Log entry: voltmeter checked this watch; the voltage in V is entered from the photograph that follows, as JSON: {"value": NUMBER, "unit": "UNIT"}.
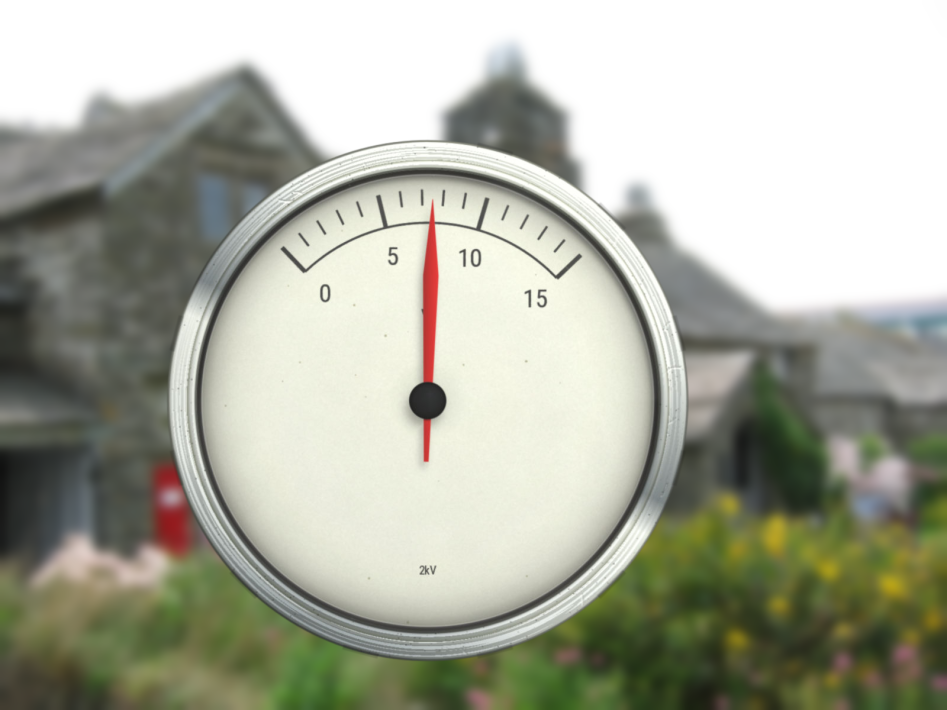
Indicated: {"value": 7.5, "unit": "V"}
